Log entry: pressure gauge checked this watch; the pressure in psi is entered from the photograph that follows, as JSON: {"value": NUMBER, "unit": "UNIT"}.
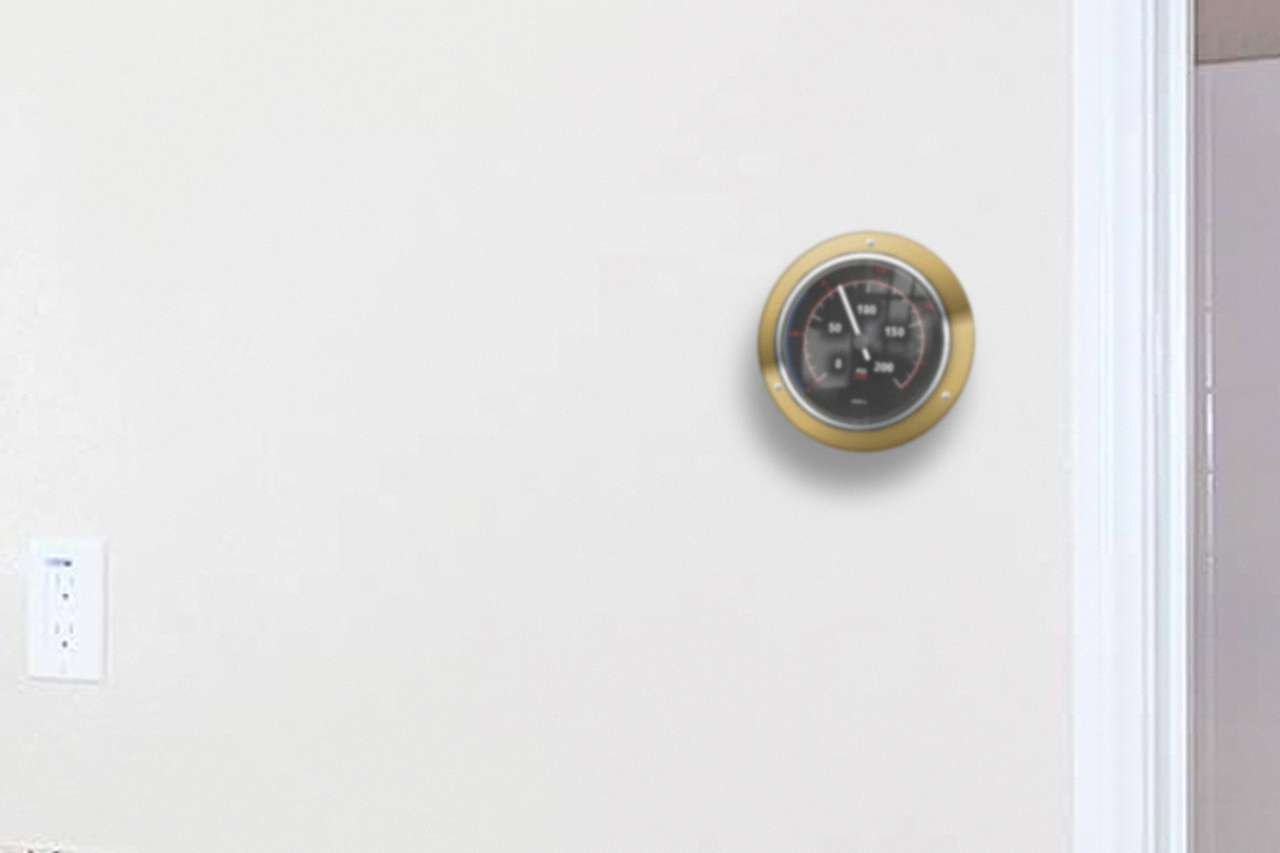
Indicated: {"value": 80, "unit": "psi"}
